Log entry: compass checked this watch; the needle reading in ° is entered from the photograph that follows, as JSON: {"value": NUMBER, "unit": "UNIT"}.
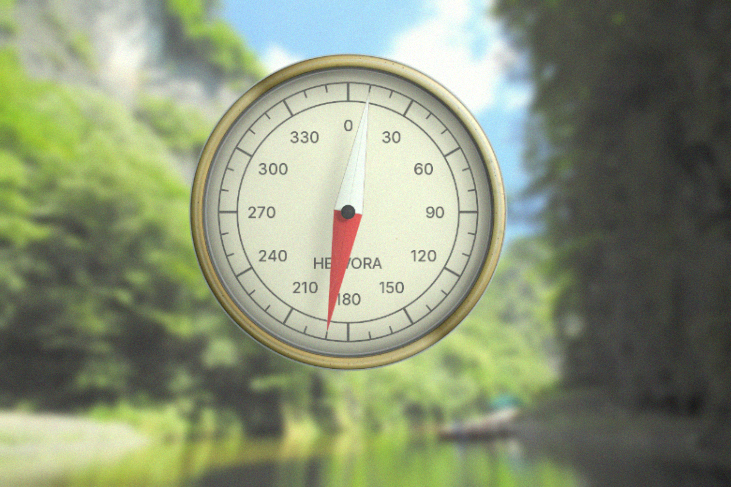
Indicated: {"value": 190, "unit": "°"}
